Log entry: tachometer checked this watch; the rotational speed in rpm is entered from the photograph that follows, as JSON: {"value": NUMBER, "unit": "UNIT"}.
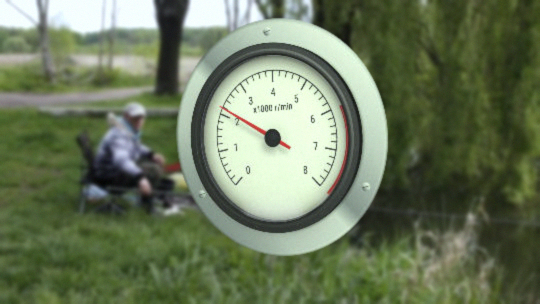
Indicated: {"value": 2200, "unit": "rpm"}
